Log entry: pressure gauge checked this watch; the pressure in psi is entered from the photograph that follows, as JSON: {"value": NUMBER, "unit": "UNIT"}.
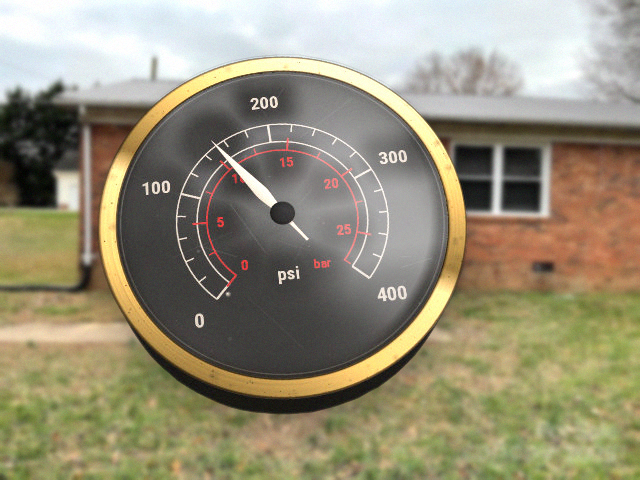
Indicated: {"value": 150, "unit": "psi"}
